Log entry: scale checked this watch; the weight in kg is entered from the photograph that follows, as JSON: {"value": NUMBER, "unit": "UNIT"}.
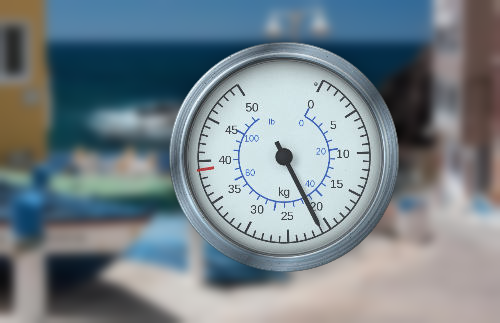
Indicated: {"value": 21, "unit": "kg"}
